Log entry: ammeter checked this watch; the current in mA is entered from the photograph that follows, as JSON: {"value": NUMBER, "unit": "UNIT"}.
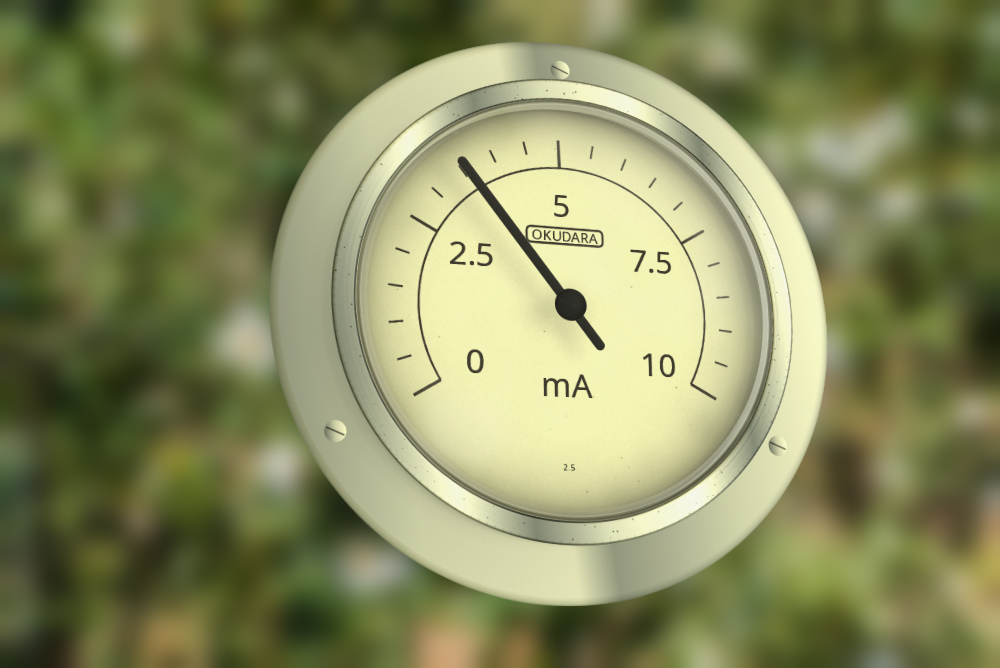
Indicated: {"value": 3.5, "unit": "mA"}
